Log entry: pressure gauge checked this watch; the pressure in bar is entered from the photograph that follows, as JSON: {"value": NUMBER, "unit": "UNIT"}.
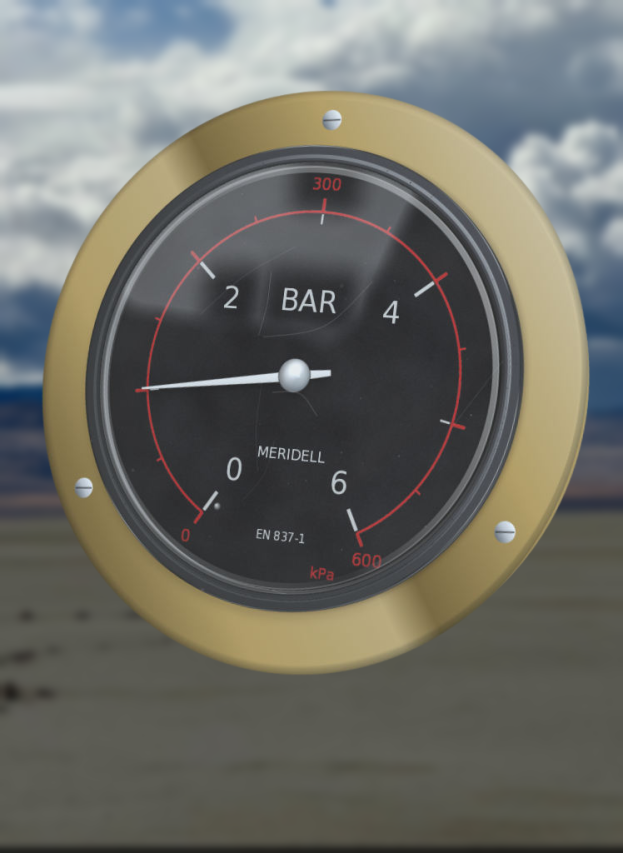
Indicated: {"value": 1, "unit": "bar"}
